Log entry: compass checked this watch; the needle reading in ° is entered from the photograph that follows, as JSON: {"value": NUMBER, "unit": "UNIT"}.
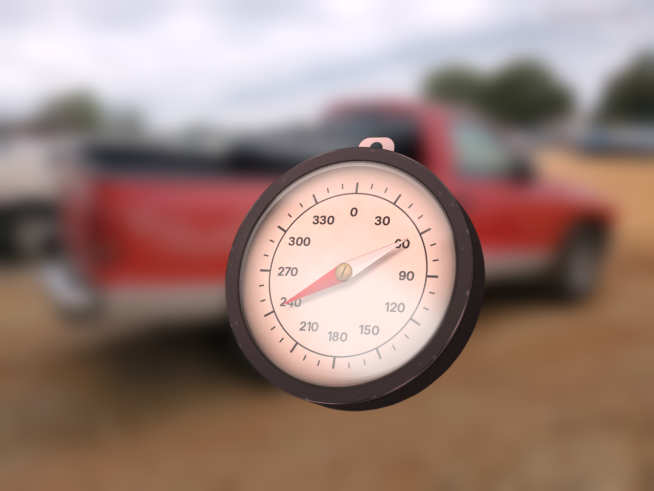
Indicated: {"value": 240, "unit": "°"}
